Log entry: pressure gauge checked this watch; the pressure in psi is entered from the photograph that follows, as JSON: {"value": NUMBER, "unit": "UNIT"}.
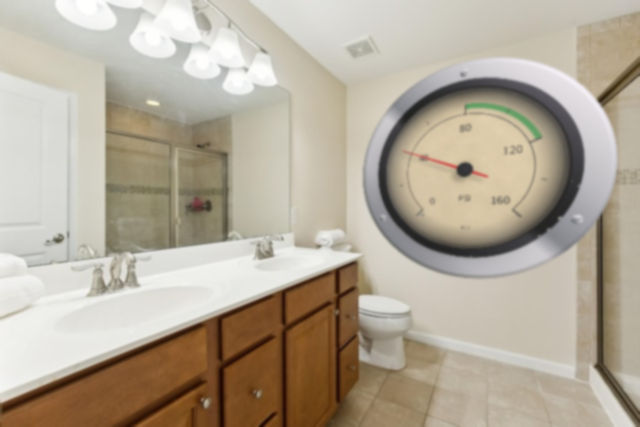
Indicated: {"value": 40, "unit": "psi"}
